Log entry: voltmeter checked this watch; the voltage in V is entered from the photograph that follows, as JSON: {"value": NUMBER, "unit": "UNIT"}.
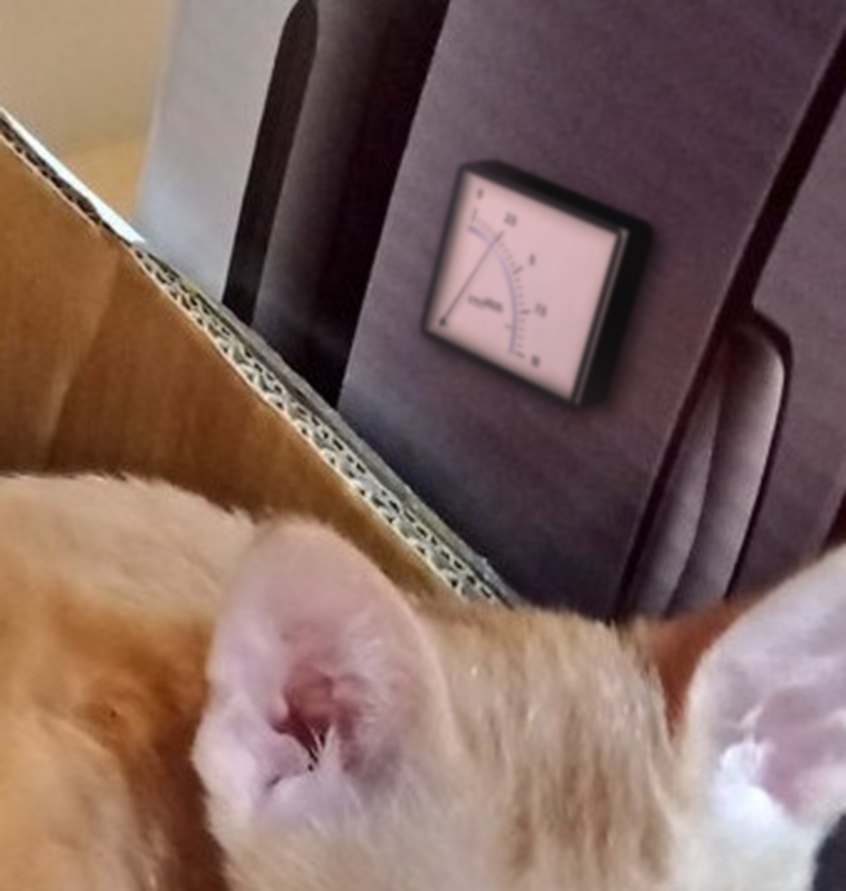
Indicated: {"value": 2.5, "unit": "V"}
